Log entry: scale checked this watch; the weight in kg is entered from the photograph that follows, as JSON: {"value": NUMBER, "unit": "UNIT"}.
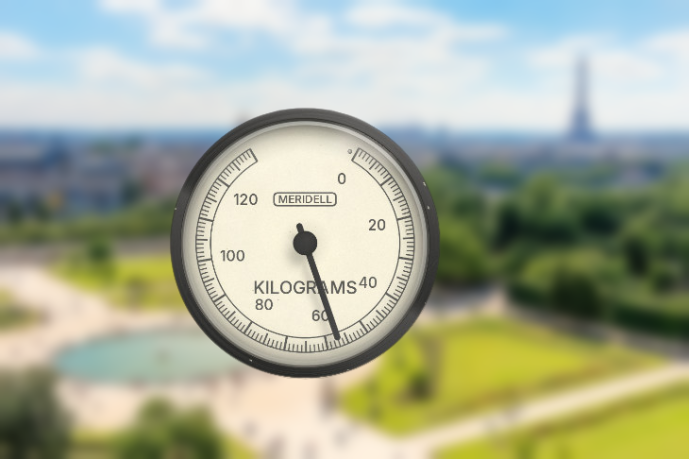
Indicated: {"value": 57, "unit": "kg"}
